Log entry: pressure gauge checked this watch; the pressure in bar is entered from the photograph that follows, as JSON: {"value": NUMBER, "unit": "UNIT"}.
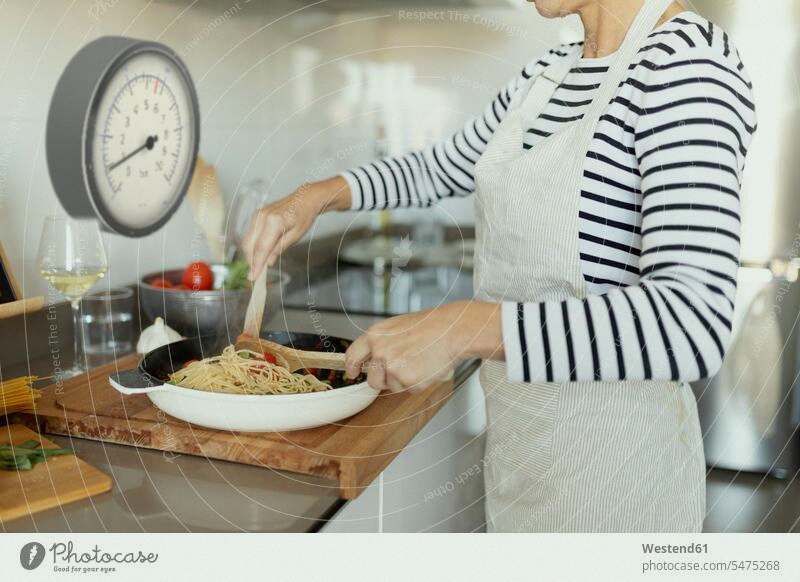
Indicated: {"value": 1, "unit": "bar"}
